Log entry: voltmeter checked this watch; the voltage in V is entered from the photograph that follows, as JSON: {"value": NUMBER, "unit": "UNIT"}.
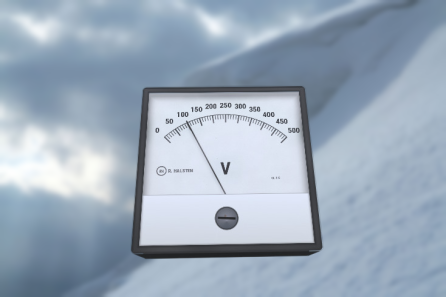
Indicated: {"value": 100, "unit": "V"}
